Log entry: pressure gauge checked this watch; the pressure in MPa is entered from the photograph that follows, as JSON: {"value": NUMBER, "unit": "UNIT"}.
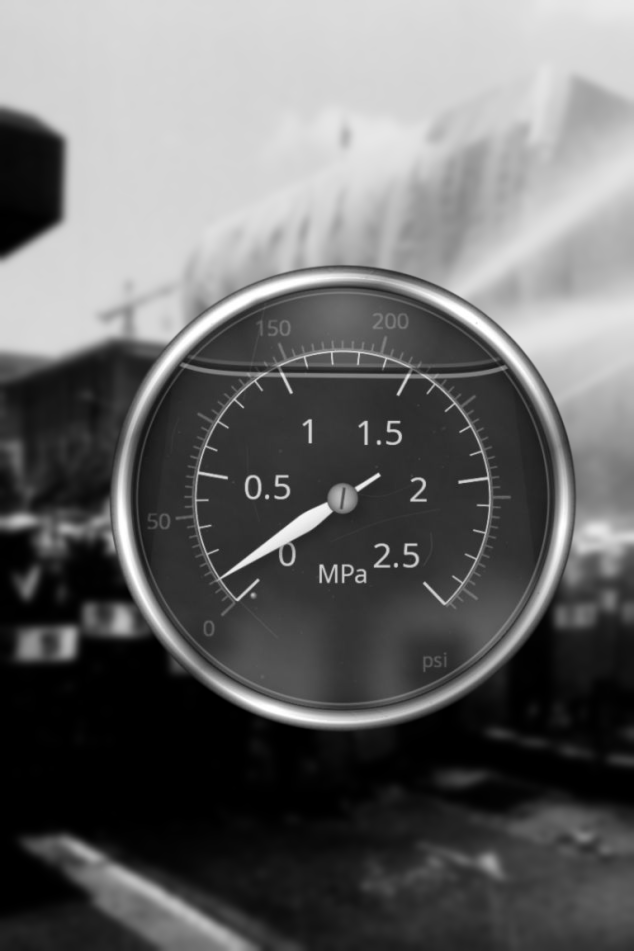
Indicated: {"value": 0.1, "unit": "MPa"}
